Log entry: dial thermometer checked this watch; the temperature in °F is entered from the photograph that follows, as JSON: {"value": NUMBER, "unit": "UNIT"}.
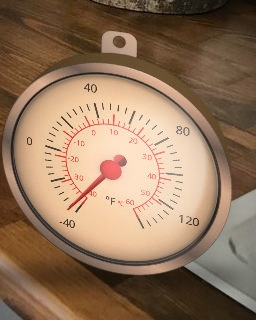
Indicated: {"value": -36, "unit": "°F"}
